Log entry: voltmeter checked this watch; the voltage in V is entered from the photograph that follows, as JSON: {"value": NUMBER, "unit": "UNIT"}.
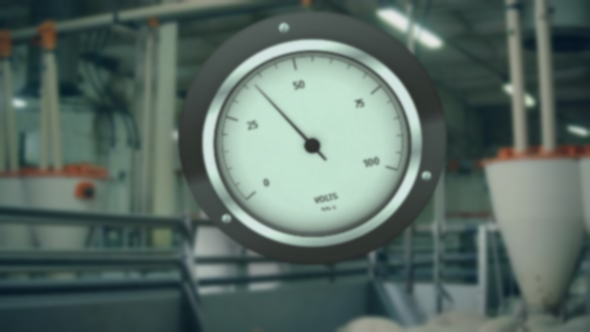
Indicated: {"value": 37.5, "unit": "V"}
